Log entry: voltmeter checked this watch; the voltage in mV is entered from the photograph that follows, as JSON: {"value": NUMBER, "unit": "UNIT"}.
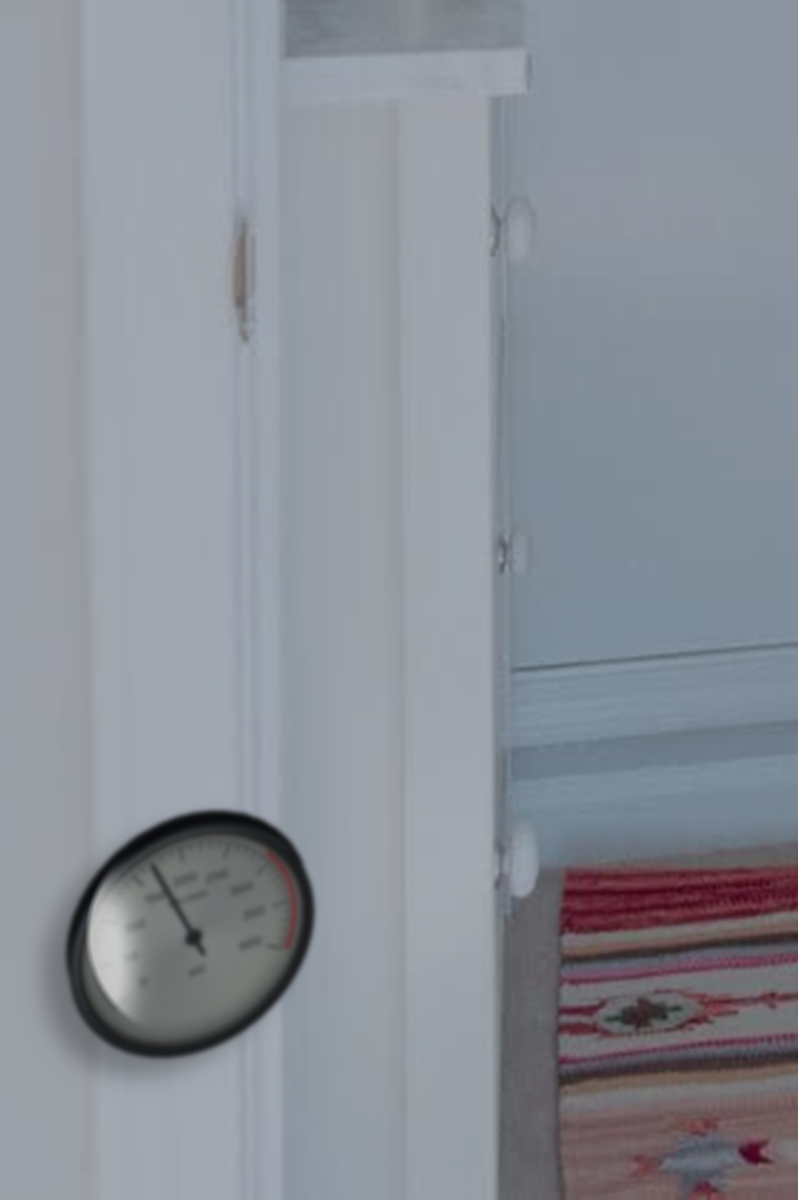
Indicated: {"value": 170, "unit": "mV"}
